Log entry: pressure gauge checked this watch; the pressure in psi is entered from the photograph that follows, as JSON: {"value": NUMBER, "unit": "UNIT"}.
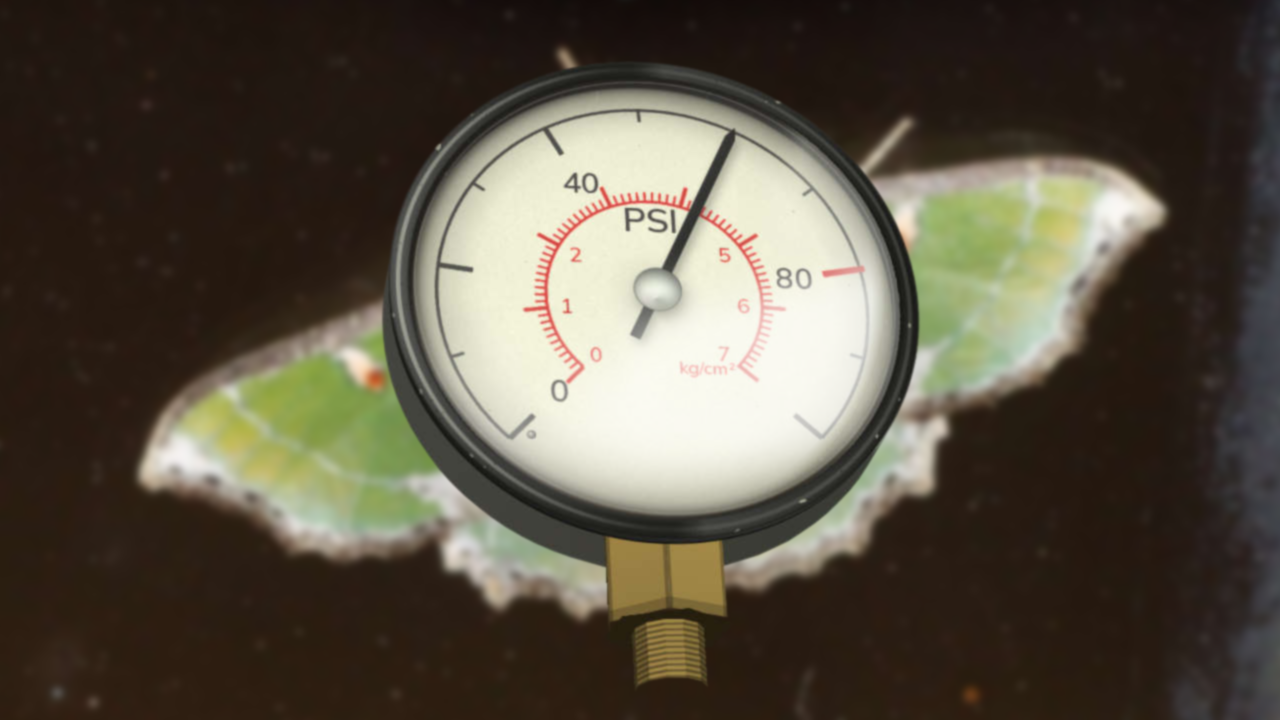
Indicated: {"value": 60, "unit": "psi"}
